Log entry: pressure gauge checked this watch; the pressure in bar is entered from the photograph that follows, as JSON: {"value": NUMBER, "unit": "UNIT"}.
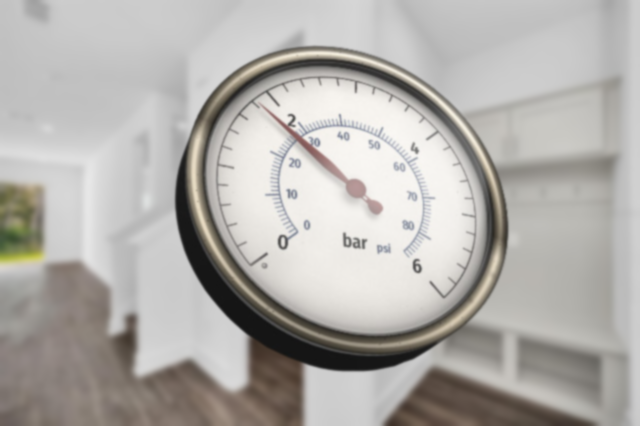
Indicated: {"value": 1.8, "unit": "bar"}
